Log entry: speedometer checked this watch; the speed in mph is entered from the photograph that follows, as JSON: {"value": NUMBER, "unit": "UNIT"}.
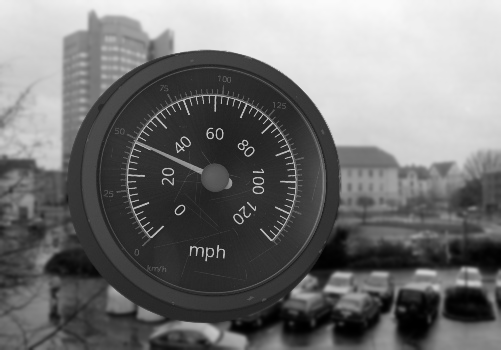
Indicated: {"value": 30, "unit": "mph"}
